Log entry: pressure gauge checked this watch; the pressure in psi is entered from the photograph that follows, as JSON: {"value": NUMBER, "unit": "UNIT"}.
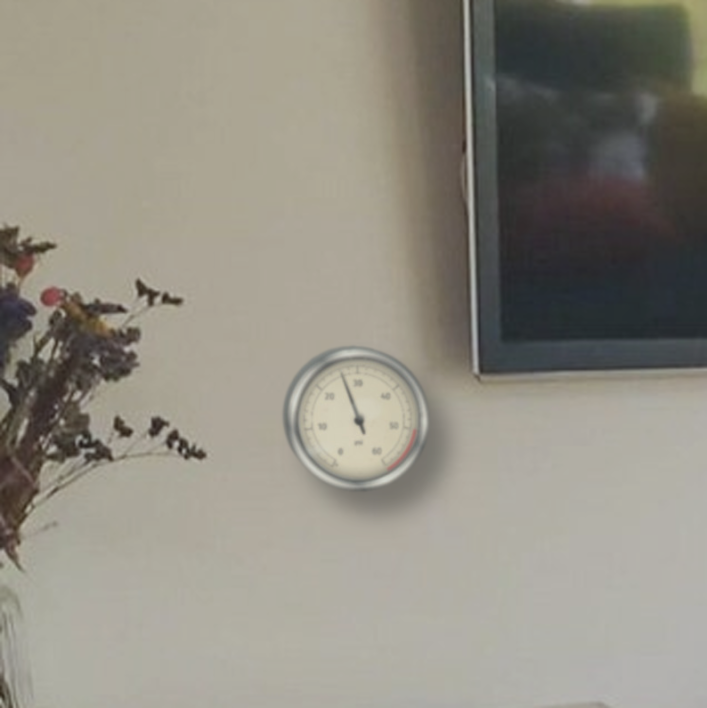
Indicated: {"value": 26, "unit": "psi"}
